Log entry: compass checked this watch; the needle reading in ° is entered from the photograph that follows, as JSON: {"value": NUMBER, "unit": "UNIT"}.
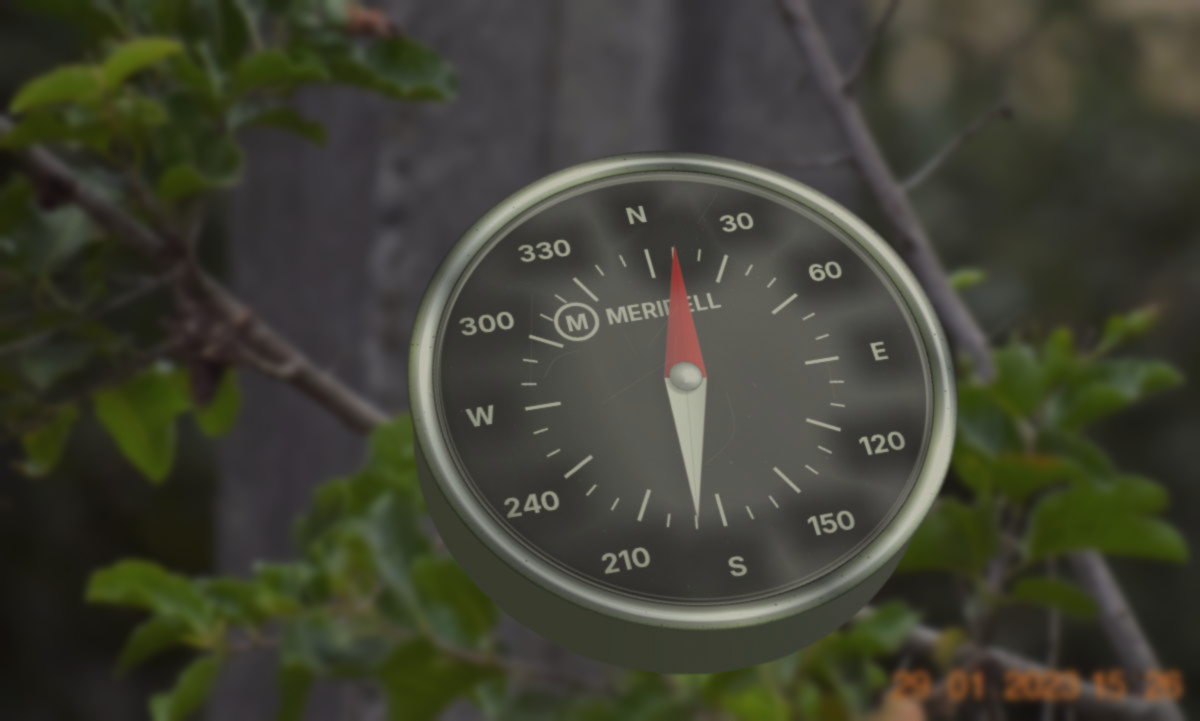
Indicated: {"value": 10, "unit": "°"}
